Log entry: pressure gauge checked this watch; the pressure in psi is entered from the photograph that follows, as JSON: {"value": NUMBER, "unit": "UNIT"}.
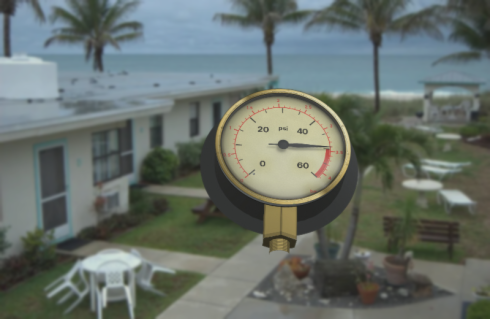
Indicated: {"value": 50, "unit": "psi"}
